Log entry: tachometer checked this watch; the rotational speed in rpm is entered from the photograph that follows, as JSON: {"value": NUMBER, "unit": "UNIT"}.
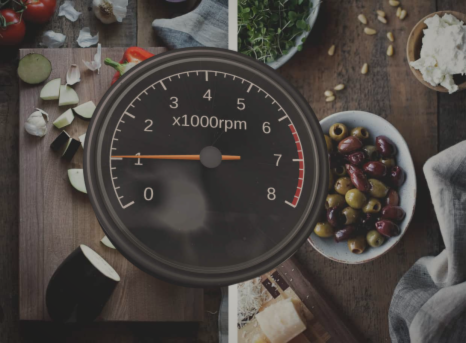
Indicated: {"value": 1000, "unit": "rpm"}
